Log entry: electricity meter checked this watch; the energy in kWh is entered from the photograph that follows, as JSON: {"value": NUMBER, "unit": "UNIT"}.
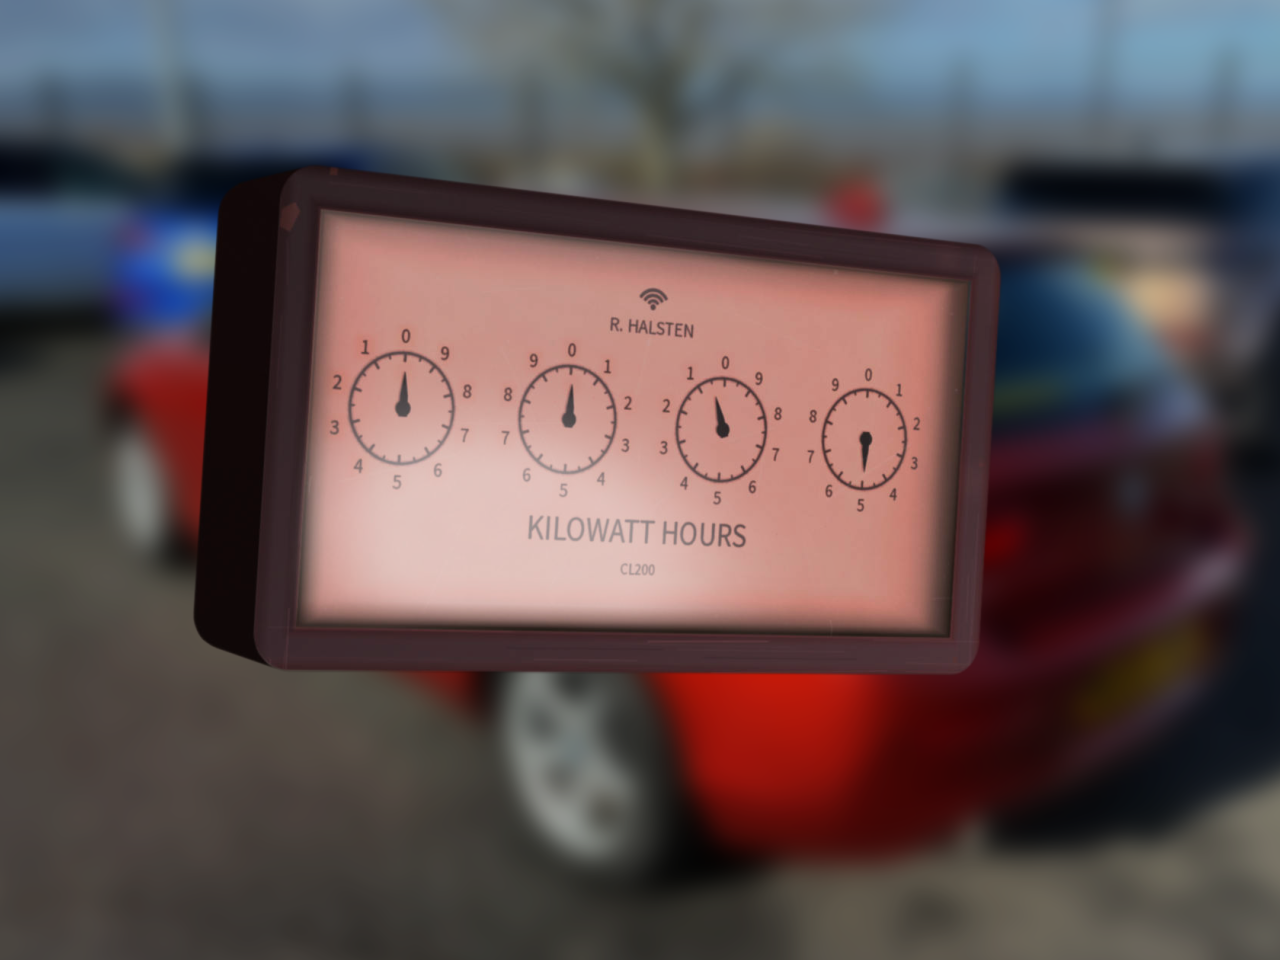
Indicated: {"value": 5, "unit": "kWh"}
